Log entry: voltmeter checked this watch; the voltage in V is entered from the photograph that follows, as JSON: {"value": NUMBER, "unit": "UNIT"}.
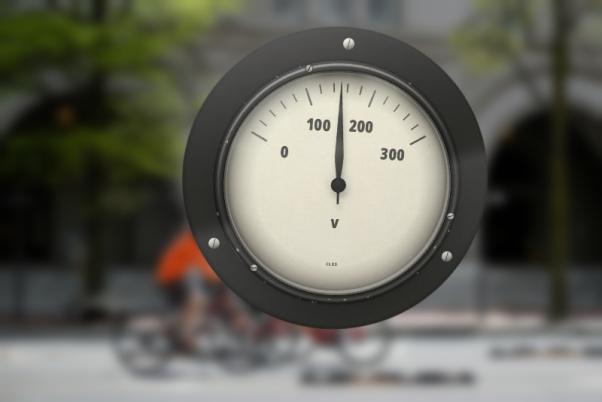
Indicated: {"value": 150, "unit": "V"}
